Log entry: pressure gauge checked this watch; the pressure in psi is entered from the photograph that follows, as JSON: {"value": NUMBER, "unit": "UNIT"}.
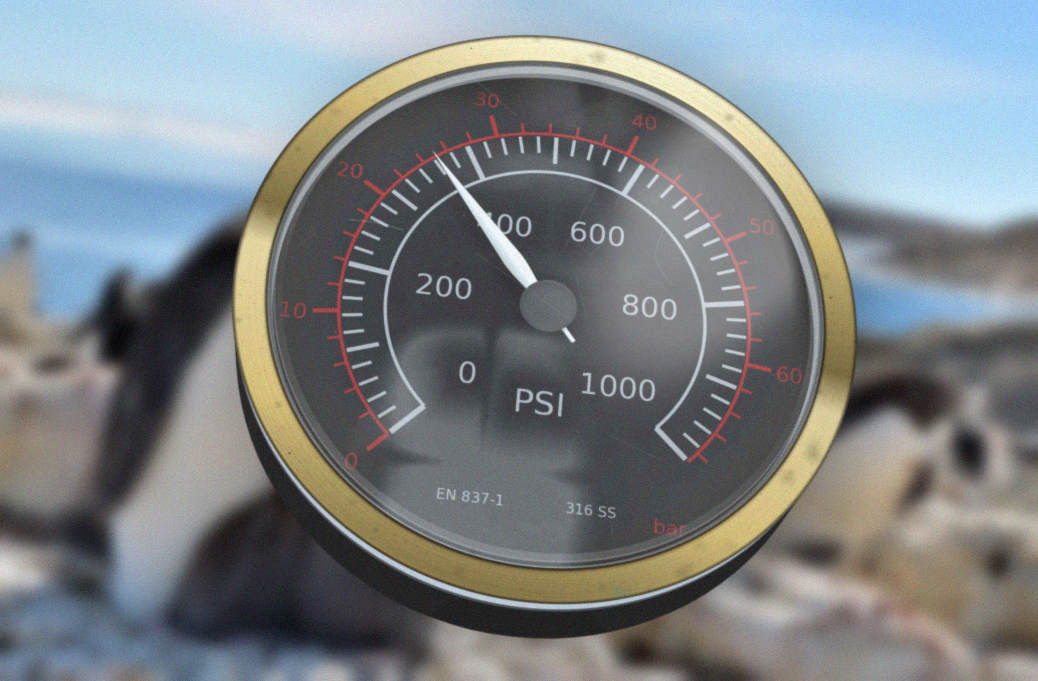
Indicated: {"value": 360, "unit": "psi"}
